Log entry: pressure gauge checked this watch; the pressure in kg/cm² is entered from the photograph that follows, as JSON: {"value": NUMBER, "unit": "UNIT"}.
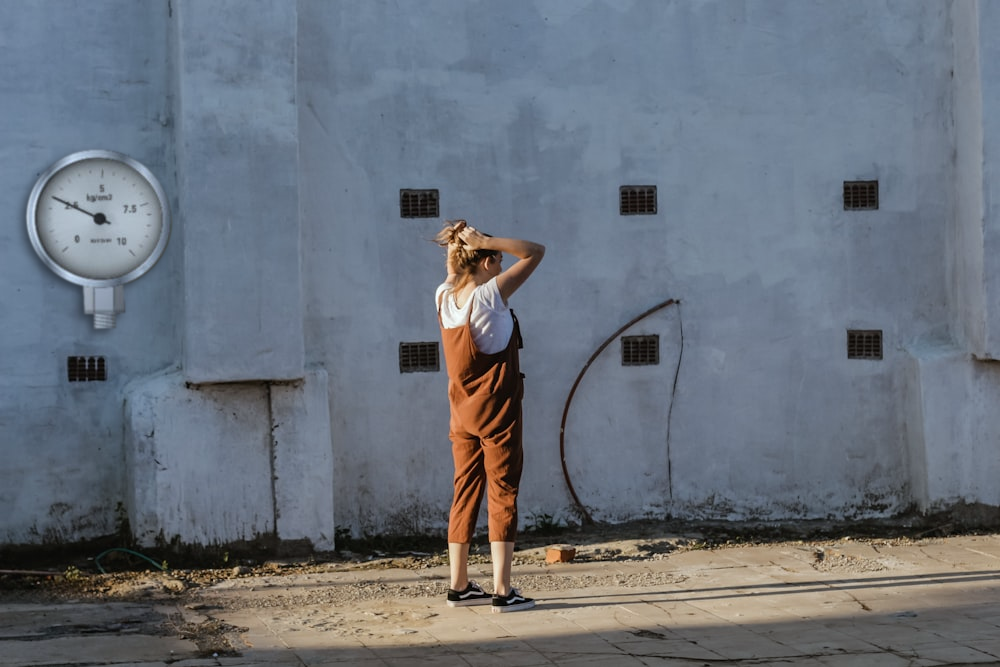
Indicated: {"value": 2.5, "unit": "kg/cm²"}
